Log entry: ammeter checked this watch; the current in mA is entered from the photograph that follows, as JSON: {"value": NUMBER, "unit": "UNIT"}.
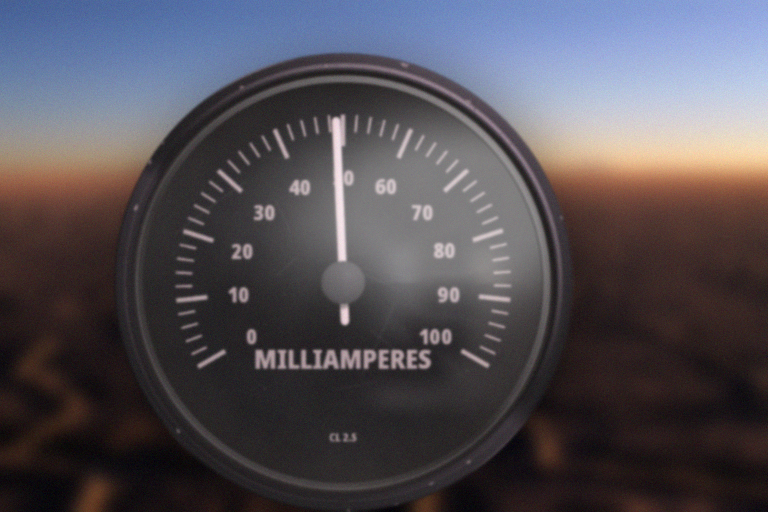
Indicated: {"value": 49, "unit": "mA"}
